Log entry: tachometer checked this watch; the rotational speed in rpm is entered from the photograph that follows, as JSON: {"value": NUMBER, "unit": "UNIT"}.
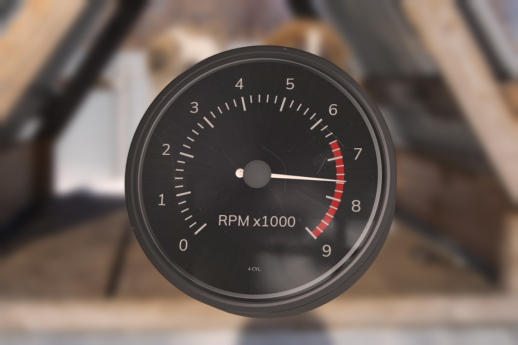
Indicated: {"value": 7600, "unit": "rpm"}
